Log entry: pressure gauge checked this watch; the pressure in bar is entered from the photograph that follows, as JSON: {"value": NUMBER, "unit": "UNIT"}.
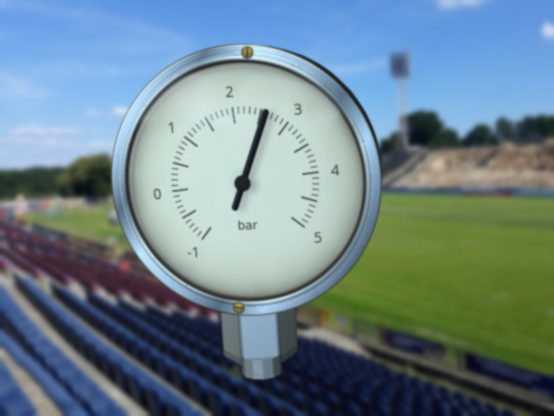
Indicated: {"value": 2.6, "unit": "bar"}
